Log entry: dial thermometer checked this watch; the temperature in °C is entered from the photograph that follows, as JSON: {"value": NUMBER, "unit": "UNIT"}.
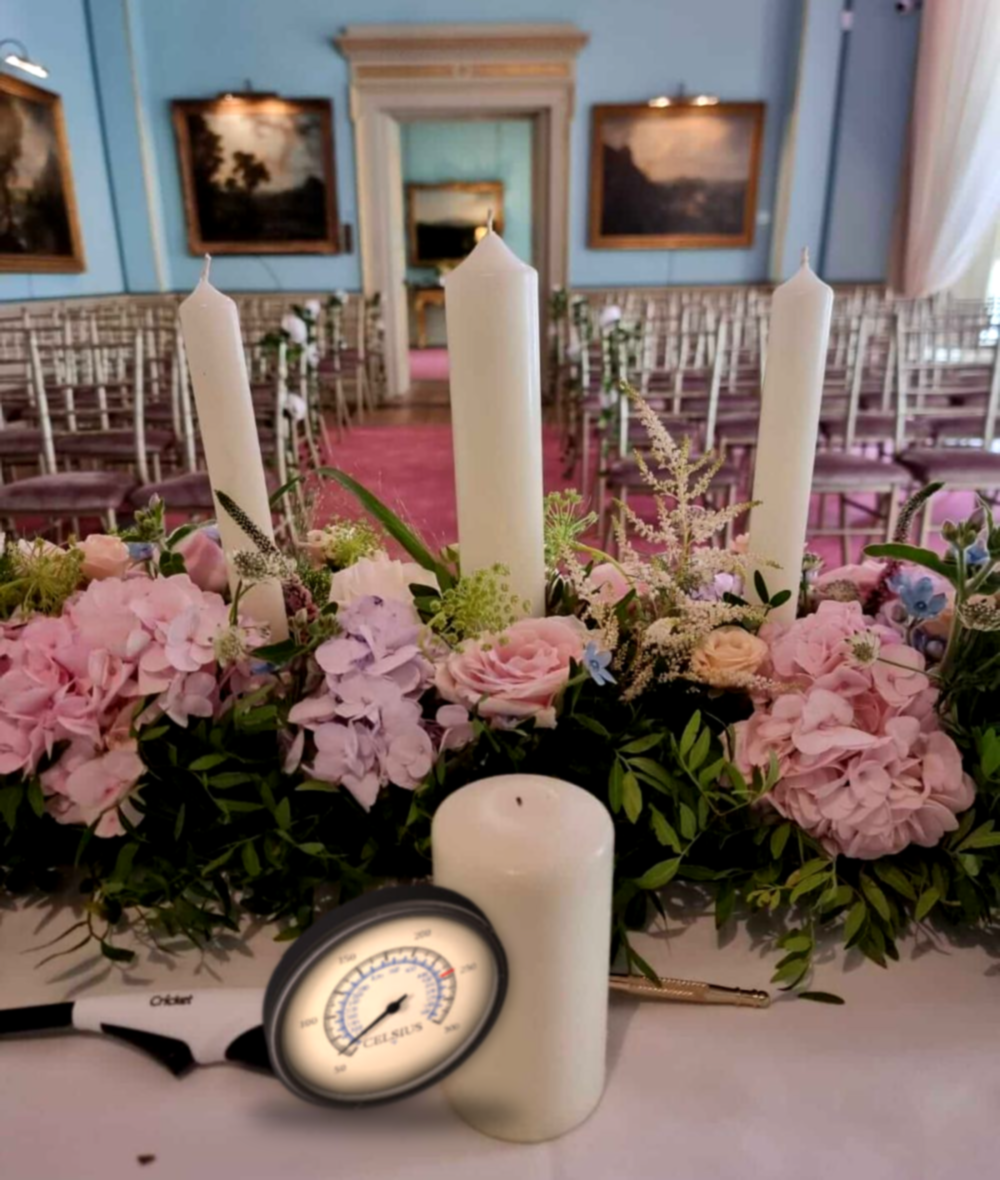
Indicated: {"value": 62.5, "unit": "°C"}
